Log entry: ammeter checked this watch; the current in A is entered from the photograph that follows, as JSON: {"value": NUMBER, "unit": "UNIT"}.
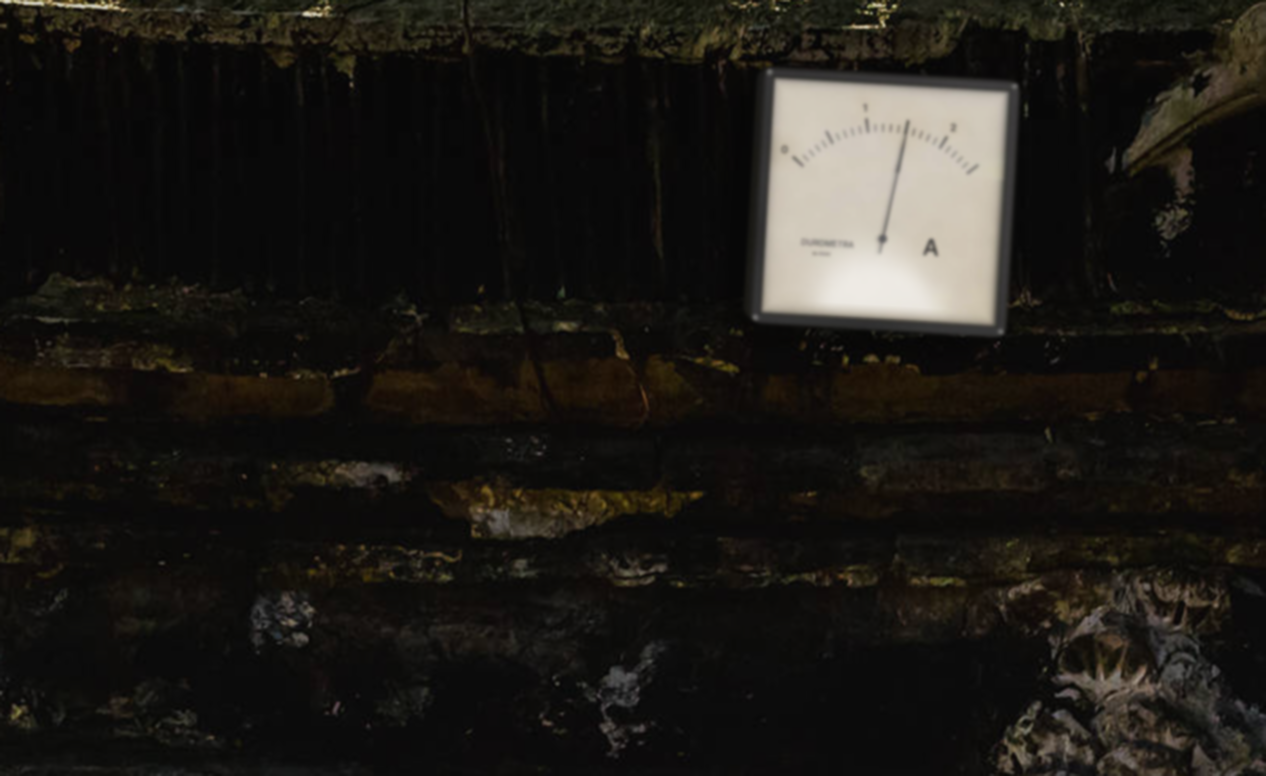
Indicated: {"value": 1.5, "unit": "A"}
